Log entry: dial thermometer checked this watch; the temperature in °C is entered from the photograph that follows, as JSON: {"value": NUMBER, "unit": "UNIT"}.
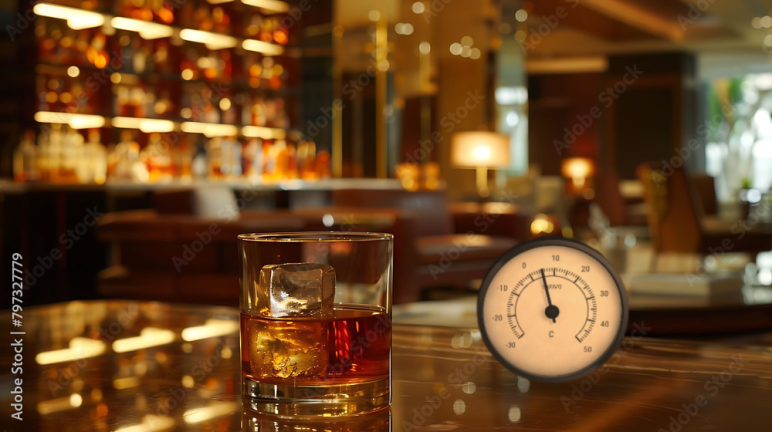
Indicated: {"value": 5, "unit": "°C"}
